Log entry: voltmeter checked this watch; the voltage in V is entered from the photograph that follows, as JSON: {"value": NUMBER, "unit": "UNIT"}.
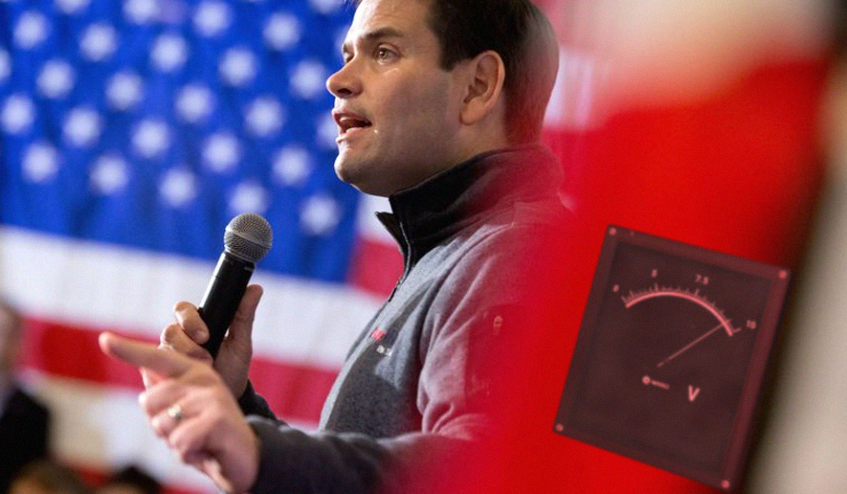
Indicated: {"value": 9.5, "unit": "V"}
